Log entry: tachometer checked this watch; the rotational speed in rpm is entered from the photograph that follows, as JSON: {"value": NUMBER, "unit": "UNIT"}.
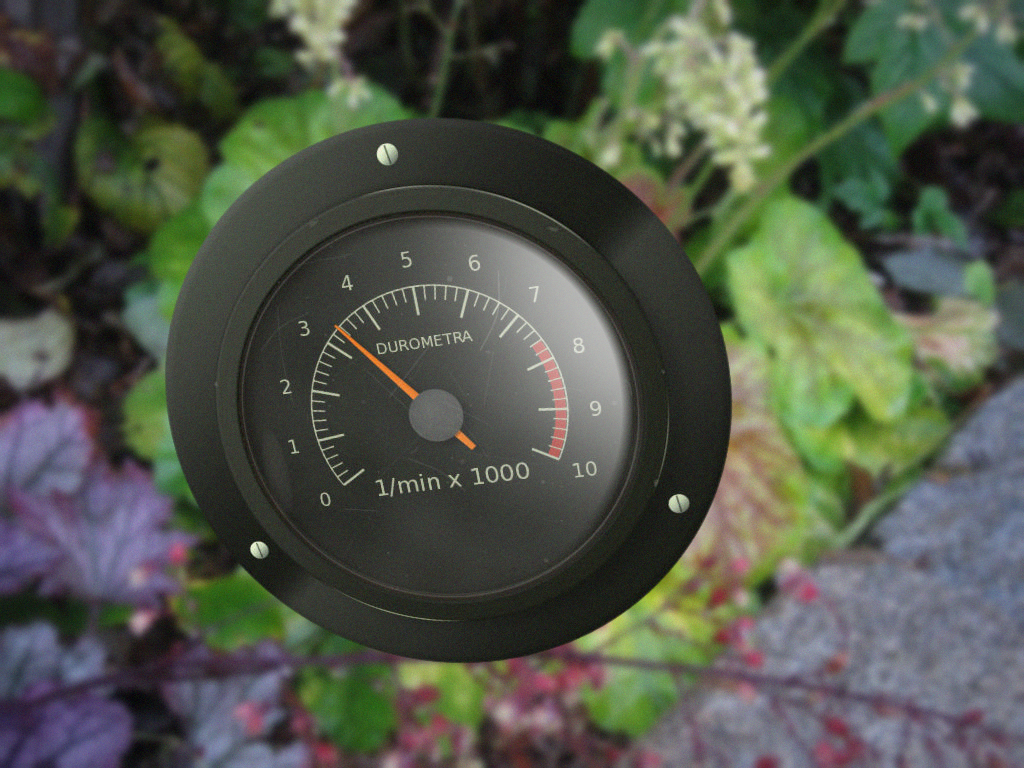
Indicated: {"value": 3400, "unit": "rpm"}
